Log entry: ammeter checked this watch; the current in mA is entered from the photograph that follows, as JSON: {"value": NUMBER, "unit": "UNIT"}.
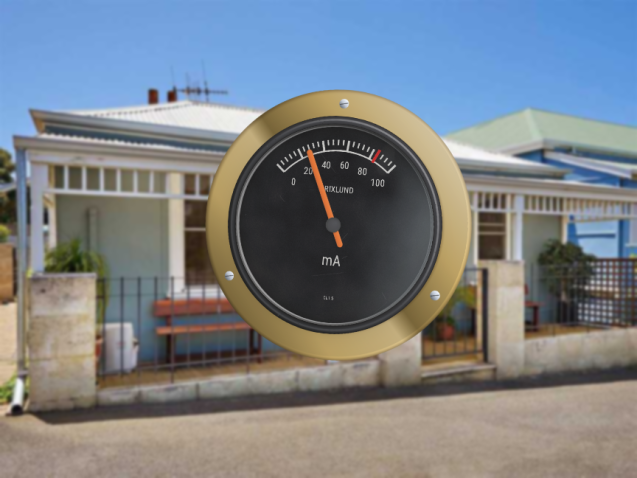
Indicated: {"value": 28, "unit": "mA"}
